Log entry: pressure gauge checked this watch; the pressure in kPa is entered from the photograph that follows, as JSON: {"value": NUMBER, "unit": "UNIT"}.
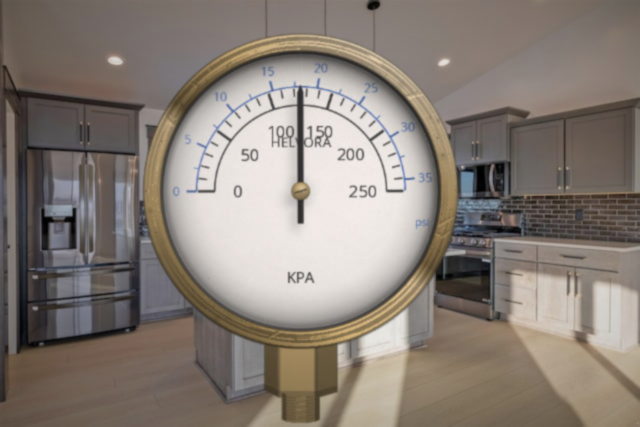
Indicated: {"value": 125, "unit": "kPa"}
